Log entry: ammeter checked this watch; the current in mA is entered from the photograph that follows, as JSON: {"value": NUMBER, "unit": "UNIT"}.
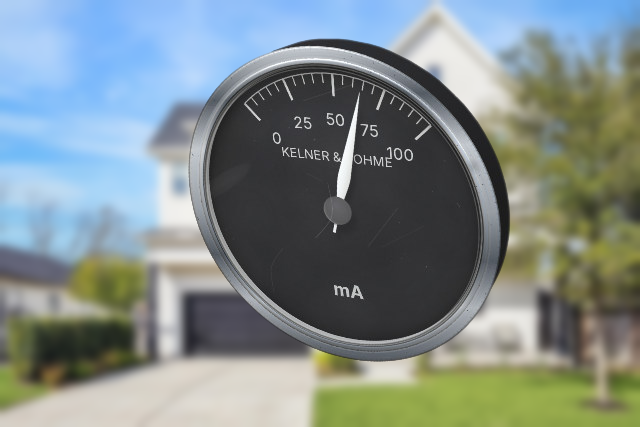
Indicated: {"value": 65, "unit": "mA"}
